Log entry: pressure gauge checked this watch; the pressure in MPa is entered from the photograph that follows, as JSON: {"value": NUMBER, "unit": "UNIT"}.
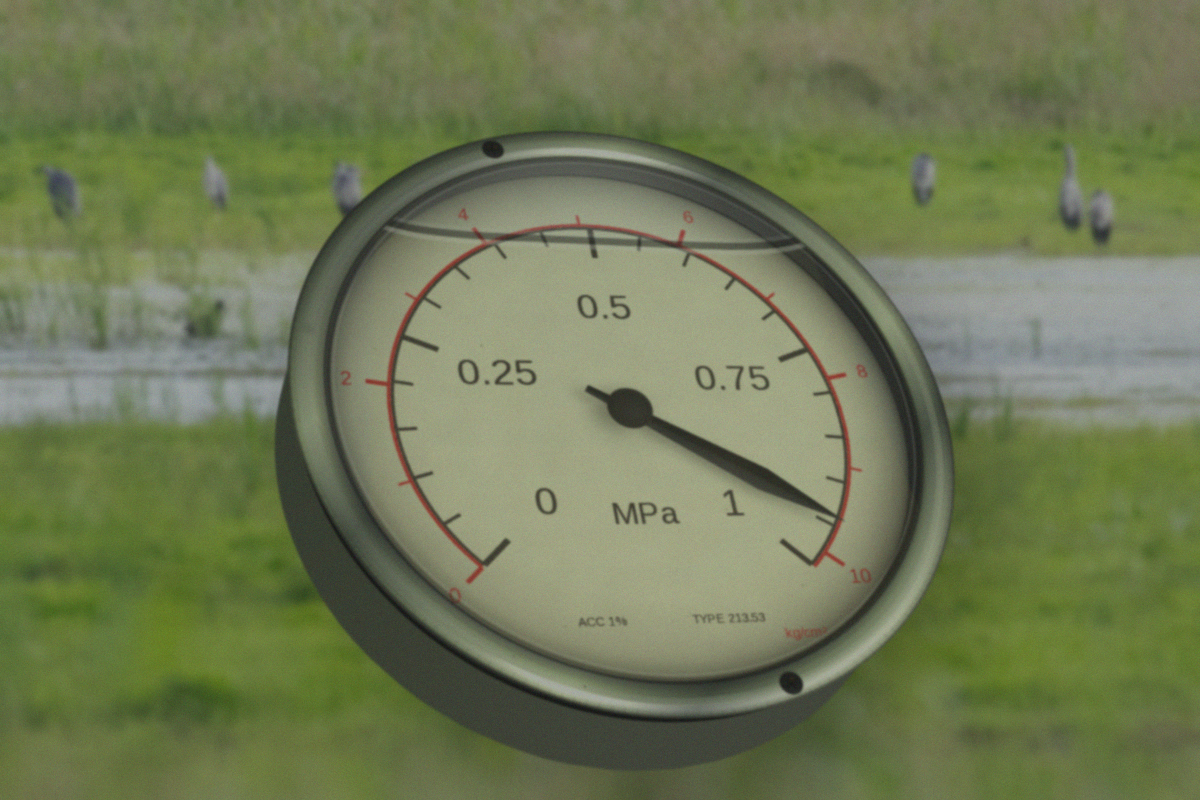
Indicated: {"value": 0.95, "unit": "MPa"}
